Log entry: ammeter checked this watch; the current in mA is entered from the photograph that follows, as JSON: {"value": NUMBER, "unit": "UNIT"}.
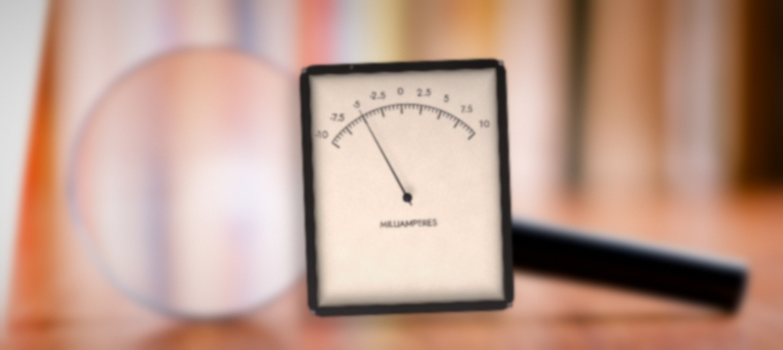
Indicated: {"value": -5, "unit": "mA"}
